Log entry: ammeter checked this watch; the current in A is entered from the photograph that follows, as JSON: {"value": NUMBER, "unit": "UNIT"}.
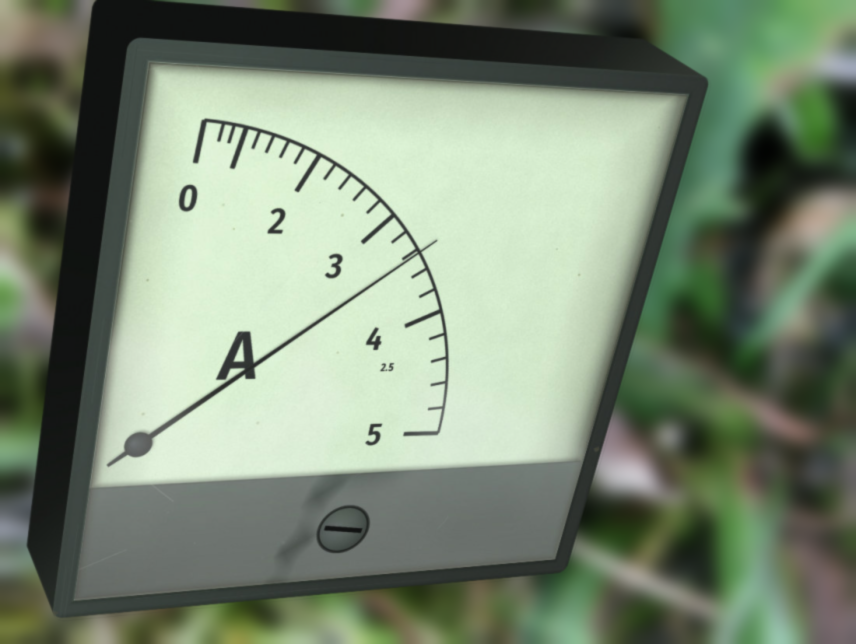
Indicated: {"value": 3.4, "unit": "A"}
